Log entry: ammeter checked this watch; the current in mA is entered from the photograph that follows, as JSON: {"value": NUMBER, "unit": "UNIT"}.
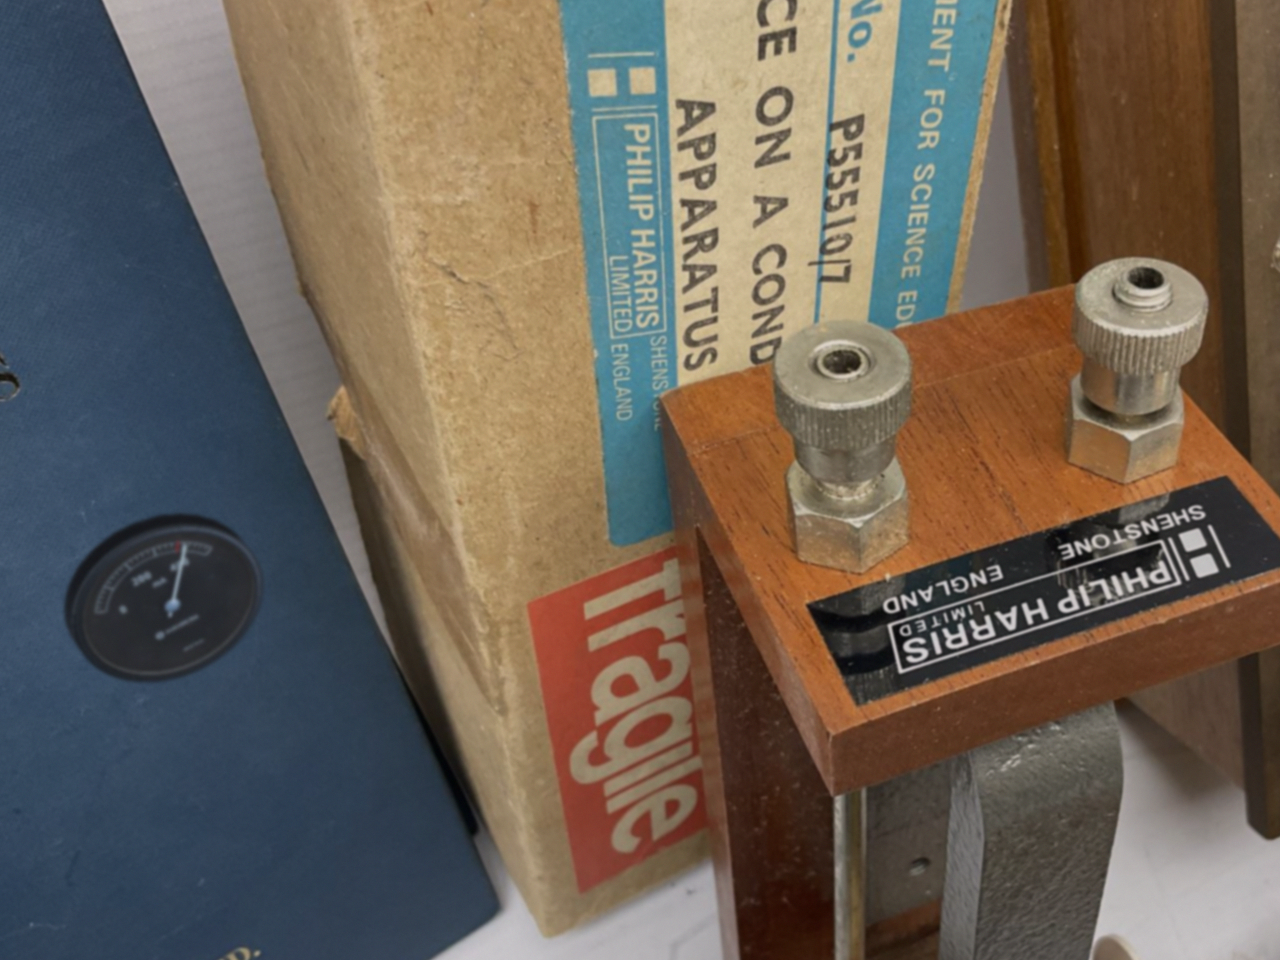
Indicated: {"value": 400, "unit": "mA"}
